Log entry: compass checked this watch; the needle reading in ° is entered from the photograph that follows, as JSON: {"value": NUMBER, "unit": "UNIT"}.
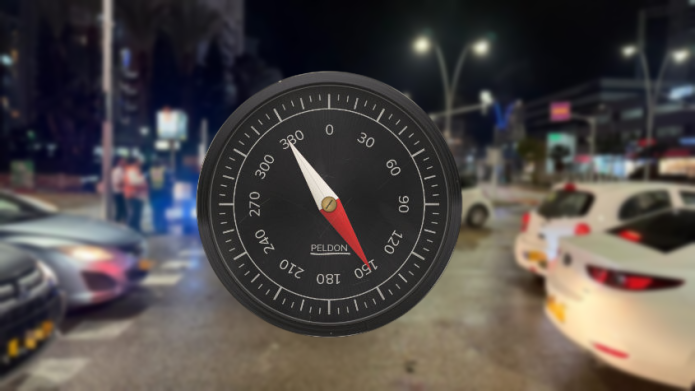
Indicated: {"value": 147.5, "unit": "°"}
